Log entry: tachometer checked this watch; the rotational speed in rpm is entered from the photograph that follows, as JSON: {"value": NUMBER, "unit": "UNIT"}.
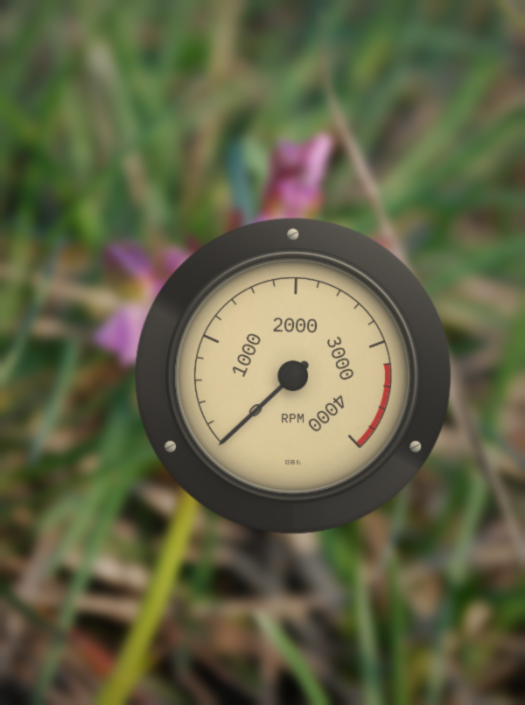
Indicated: {"value": 0, "unit": "rpm"}
